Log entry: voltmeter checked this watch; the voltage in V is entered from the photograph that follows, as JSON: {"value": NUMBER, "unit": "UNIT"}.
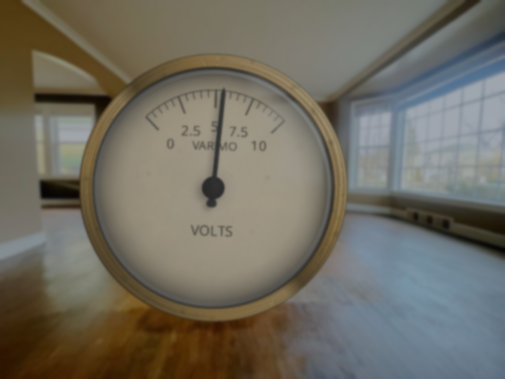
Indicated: {"value": 5.5, "unit": "V"}
